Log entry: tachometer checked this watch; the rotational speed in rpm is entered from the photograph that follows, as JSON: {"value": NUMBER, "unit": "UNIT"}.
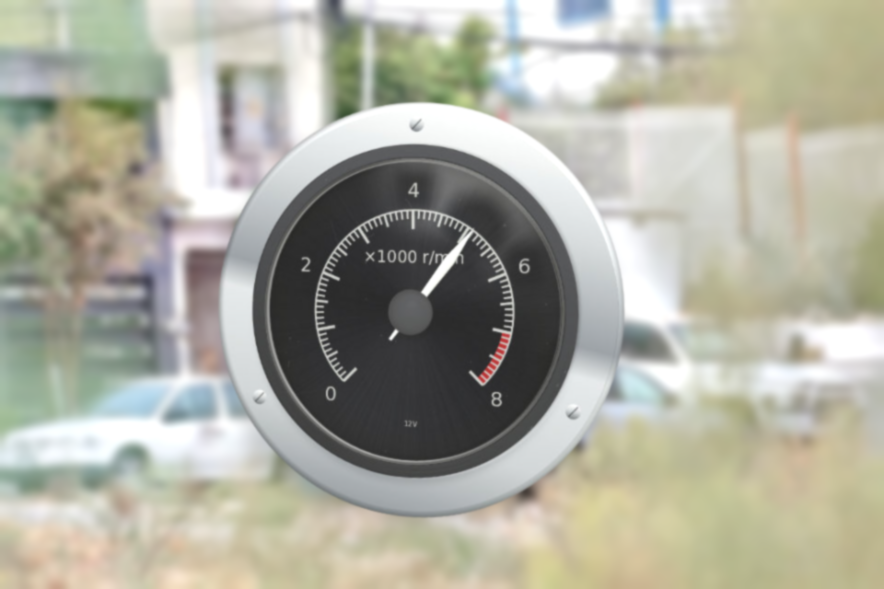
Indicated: {"value": 5100, "unit": "rpm"}
